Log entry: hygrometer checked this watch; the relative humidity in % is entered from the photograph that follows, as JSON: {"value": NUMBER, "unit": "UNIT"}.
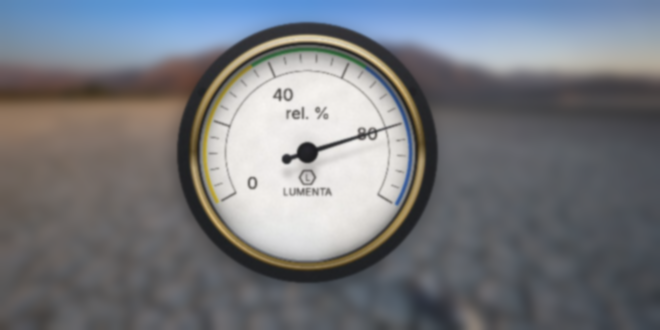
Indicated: {"value": 80, "unit": "%"}
